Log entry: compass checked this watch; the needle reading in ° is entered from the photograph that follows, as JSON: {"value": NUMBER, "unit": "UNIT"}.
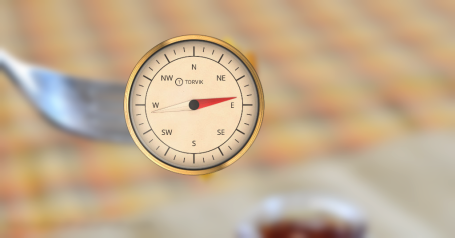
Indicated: {"value": 80, "unit": "°"}
